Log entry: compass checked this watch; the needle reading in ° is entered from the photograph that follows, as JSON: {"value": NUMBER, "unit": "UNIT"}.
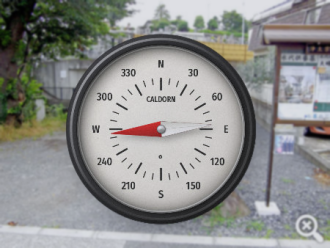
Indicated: {"value": 265, "unit": "°"}
